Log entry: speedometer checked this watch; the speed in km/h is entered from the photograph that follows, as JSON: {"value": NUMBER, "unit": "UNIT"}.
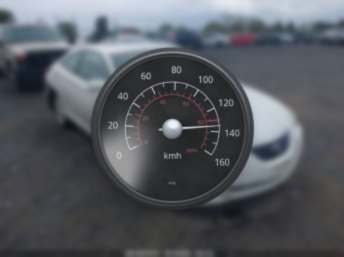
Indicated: {"value": 135, "unit": "km/h"}
